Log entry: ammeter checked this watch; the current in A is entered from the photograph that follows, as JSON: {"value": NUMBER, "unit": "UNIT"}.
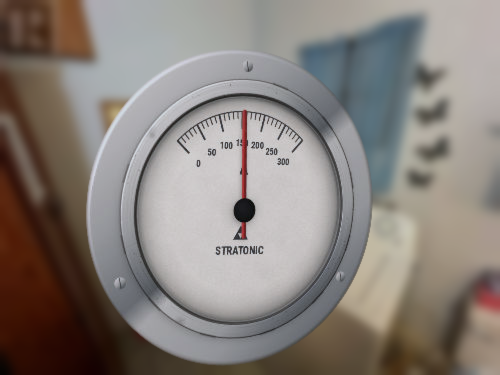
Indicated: {"value": 150, "unit": "A"}
